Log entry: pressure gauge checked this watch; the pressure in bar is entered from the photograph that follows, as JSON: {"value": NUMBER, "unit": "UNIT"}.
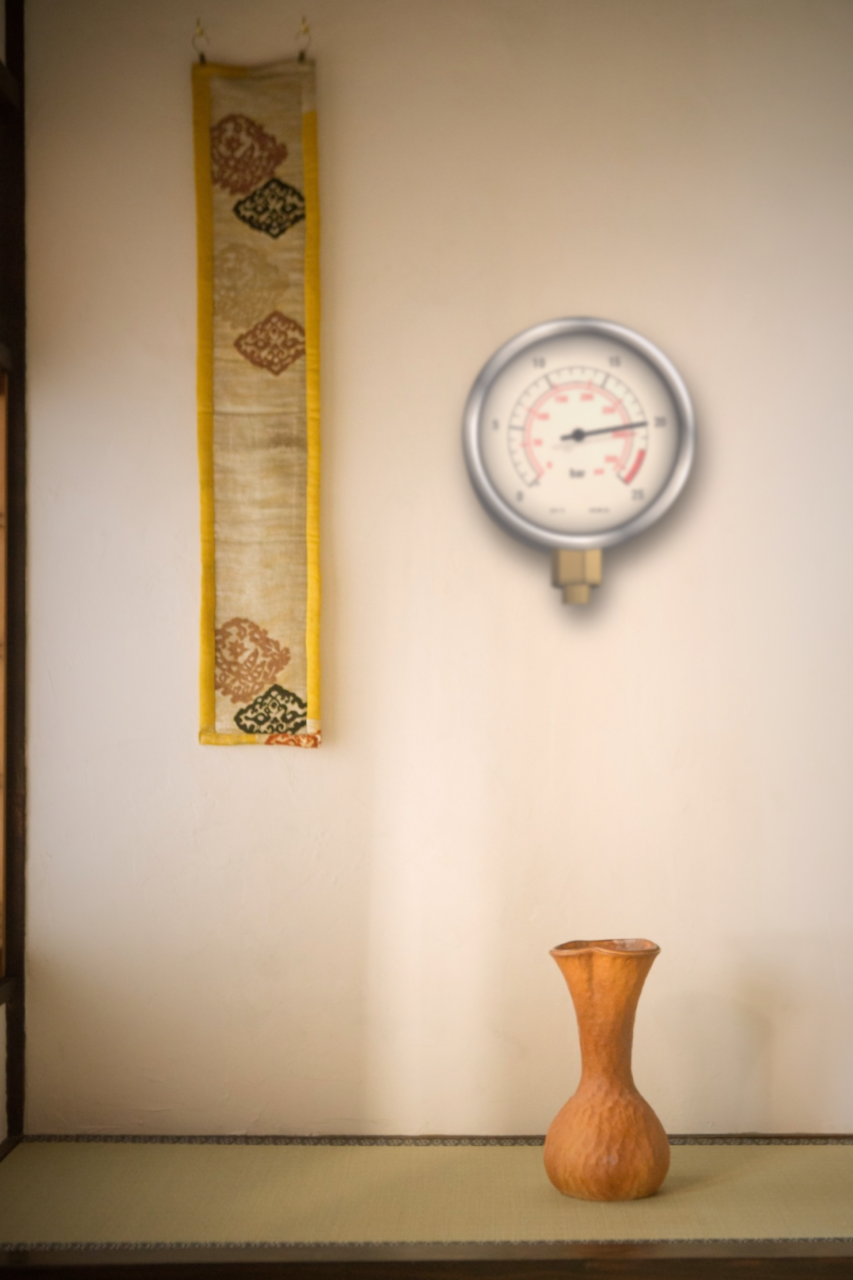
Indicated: {"value": 20, "unit": "bar"}
